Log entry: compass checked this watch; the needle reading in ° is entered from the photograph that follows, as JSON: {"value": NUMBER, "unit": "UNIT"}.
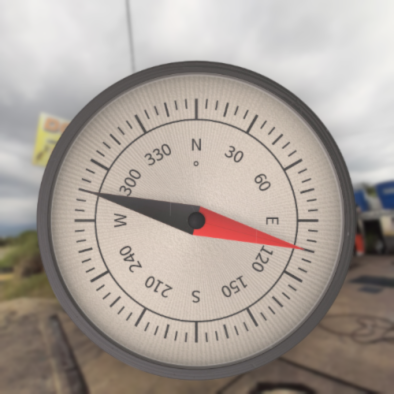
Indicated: {"value": 105, "unit": "°"}
